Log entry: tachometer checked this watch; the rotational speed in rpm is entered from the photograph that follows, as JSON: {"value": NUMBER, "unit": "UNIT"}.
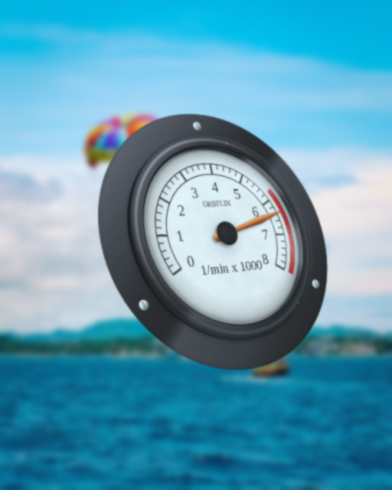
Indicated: {"value": 6400, "unit": "rpm"}
